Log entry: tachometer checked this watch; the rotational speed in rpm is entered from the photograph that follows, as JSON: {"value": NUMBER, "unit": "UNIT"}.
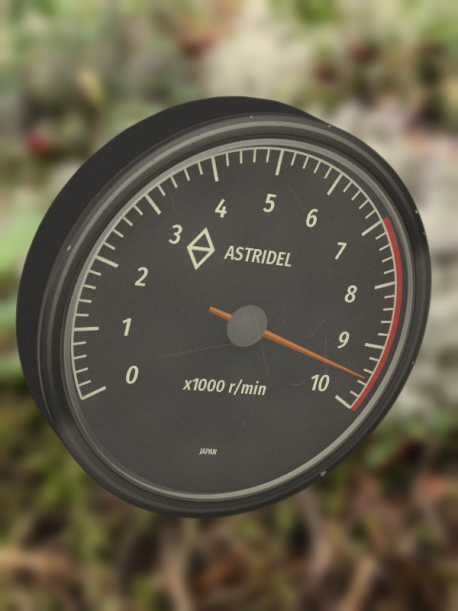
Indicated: {"value": 9500, "unit": "rpm"}
